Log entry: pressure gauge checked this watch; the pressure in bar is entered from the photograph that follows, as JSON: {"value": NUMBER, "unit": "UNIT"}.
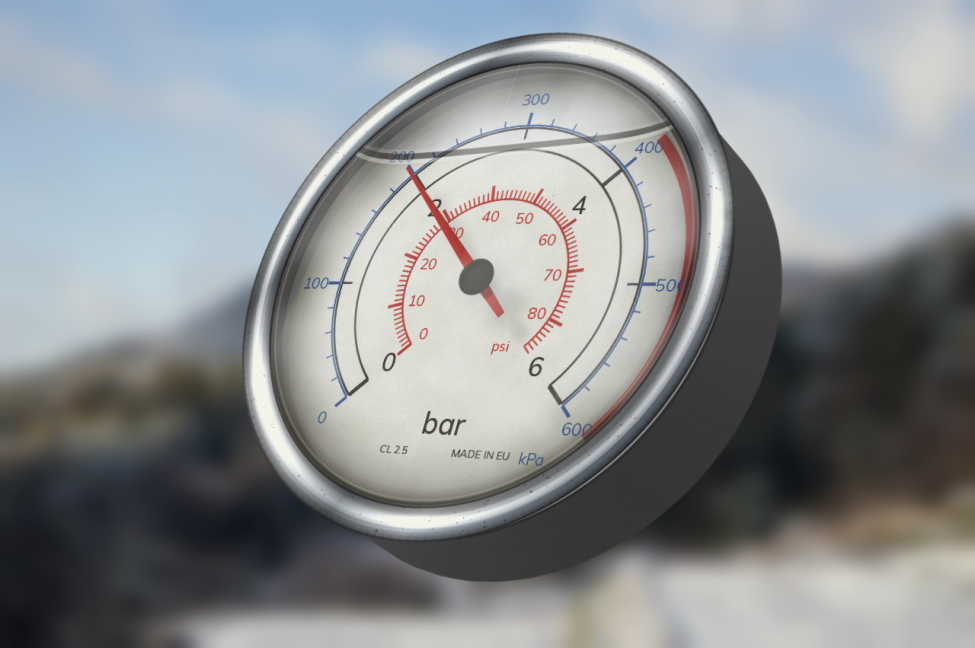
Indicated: {"value": 2, "unit": "bar"}
